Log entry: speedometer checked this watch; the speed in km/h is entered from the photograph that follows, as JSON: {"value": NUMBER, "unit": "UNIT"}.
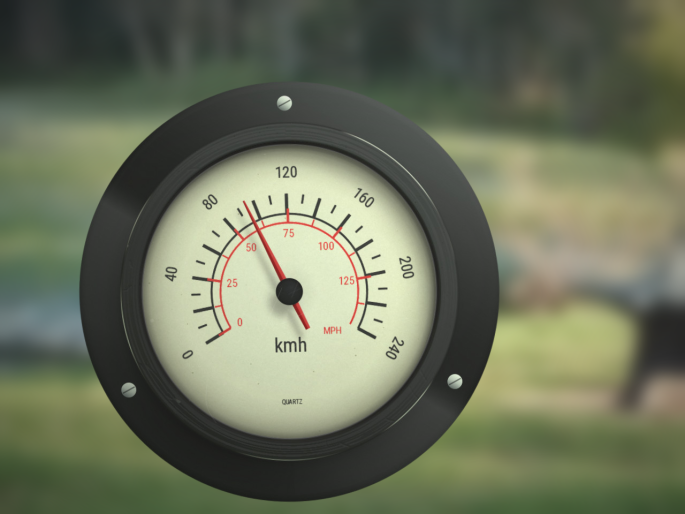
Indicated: {"value": 95, "unit": "km/h"}
